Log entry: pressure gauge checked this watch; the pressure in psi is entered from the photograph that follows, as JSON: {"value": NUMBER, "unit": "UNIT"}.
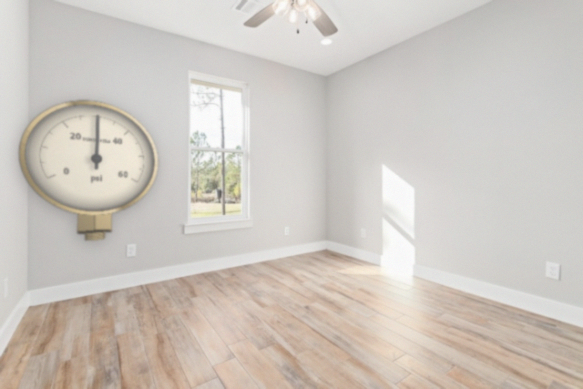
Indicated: {"value": 30, "unit": "psi"}
